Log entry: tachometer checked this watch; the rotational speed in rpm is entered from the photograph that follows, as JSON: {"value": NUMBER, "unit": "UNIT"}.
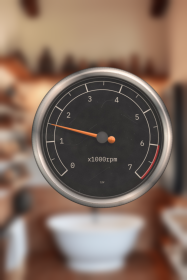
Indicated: {"value": 1500, "unit": "rpm"}
